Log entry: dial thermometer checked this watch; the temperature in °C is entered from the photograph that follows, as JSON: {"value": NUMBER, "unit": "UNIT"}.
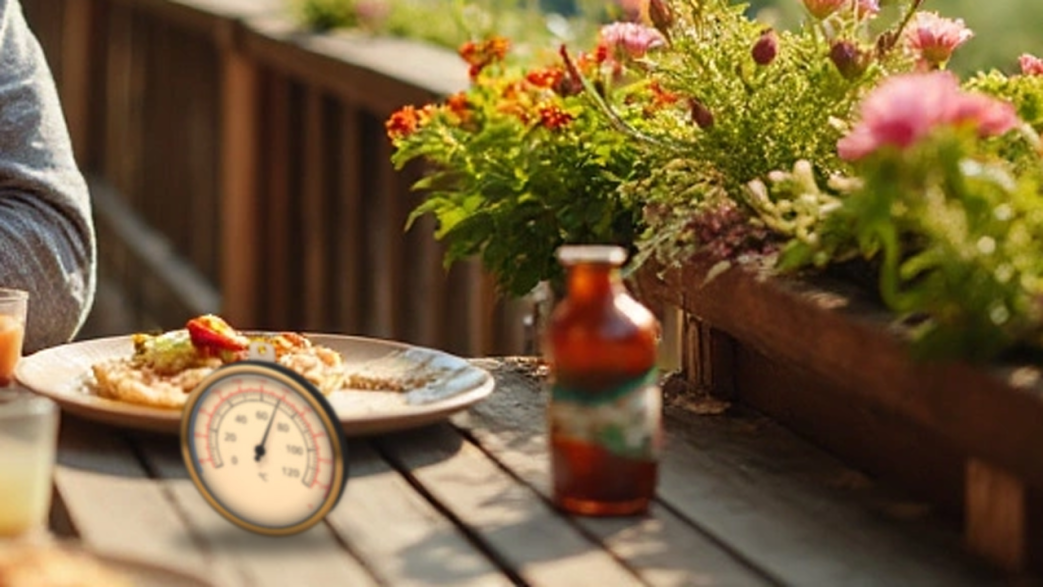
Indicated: {"value": 70, "unit": "°C"}
